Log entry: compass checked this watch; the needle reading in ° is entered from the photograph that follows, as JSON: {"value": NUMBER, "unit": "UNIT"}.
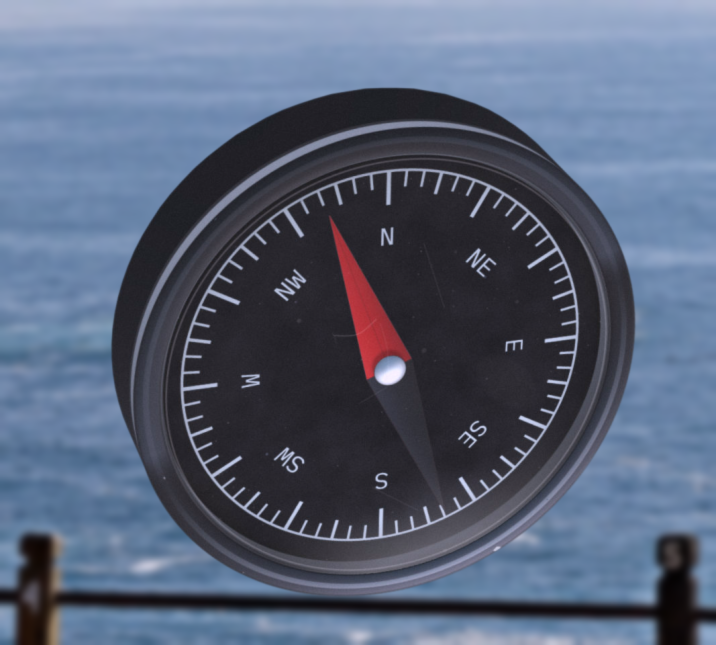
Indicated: {"value": 340, "unit": "°"}
